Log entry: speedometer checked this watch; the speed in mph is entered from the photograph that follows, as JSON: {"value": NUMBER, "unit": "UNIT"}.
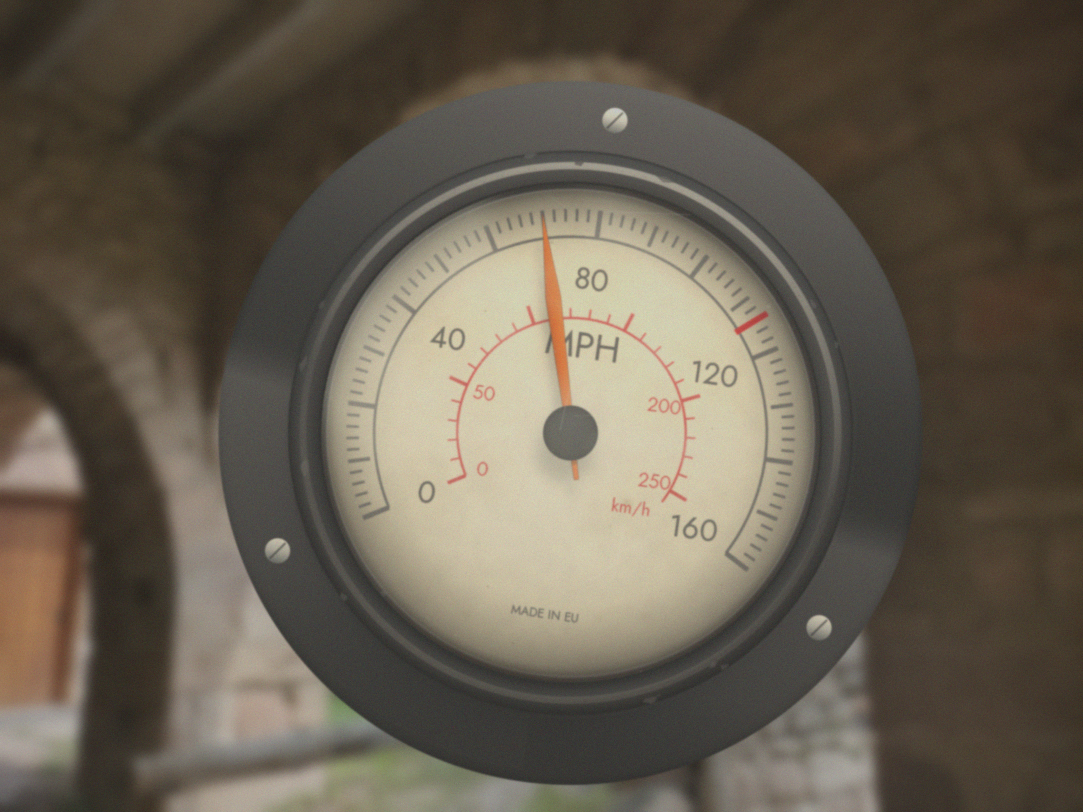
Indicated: {"value": 70, "unit": "mph"}
